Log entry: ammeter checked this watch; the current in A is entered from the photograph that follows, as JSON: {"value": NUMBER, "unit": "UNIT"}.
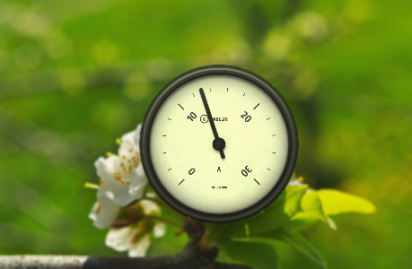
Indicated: {"value": 13, "unit": "A"}
